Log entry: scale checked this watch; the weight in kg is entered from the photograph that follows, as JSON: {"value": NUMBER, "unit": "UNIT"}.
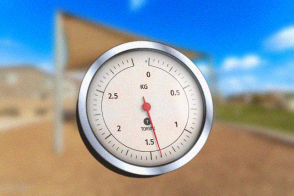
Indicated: {"value": 1.4, "unit": "kg"}
